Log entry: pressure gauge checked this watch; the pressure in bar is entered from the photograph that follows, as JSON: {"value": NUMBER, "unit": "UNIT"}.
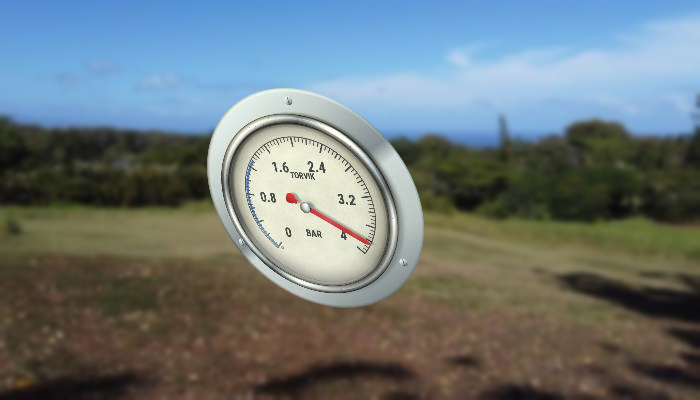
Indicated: {"value": 3.8, "unit": "bar"}
